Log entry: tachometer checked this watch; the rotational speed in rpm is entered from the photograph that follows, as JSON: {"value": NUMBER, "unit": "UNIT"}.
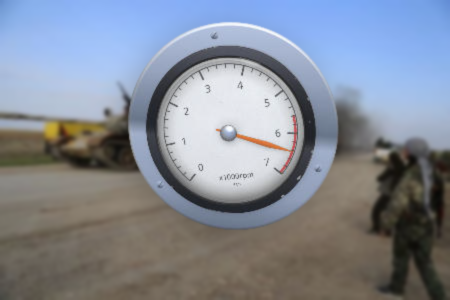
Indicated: {"value": 6400, "unit": "rpm"}
